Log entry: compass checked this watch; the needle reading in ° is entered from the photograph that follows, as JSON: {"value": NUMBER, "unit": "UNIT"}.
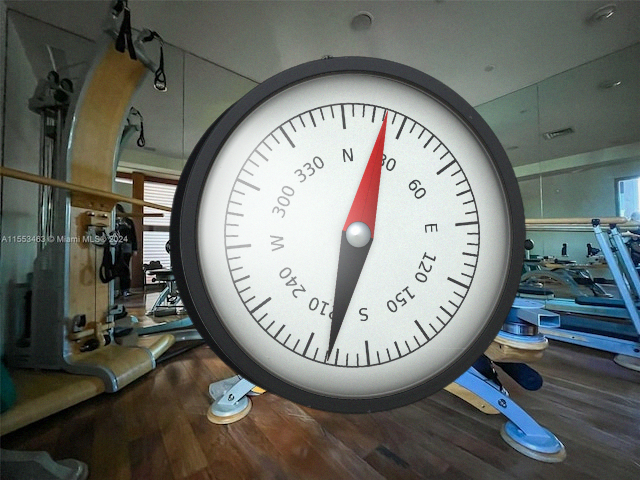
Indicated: {"value": 20, "unit": "°"}
